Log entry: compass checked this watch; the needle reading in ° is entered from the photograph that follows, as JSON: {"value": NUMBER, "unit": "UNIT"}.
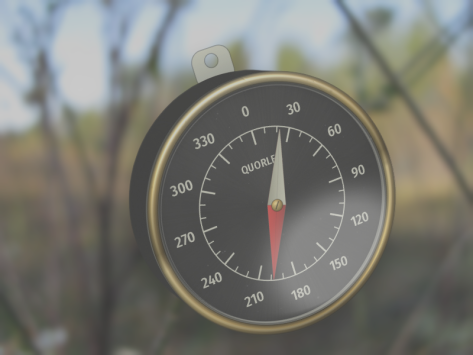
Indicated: {"value": 200, "unit": "°"}
